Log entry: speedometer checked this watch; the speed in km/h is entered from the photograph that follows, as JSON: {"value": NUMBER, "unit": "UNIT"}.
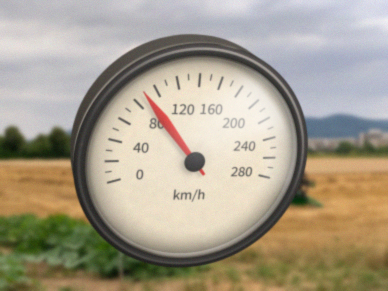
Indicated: {"value": 90, "unit": "km/h"}
